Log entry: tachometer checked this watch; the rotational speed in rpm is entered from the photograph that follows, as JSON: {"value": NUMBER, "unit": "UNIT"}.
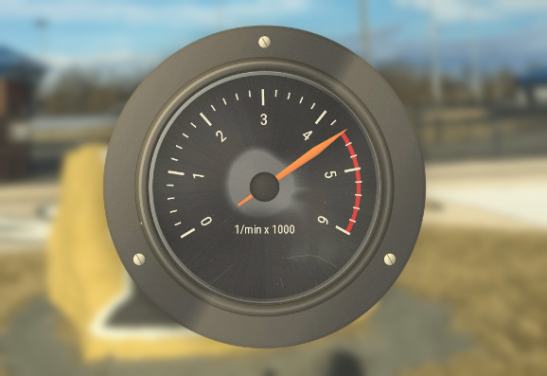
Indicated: {"value": 4400, "unit": "rpm"}
